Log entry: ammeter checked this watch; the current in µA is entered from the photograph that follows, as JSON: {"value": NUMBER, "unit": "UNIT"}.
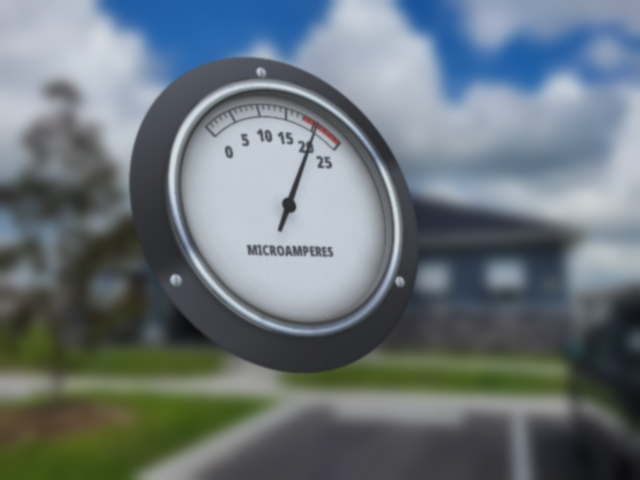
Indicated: {"value": 20, "unit": "µA"}
